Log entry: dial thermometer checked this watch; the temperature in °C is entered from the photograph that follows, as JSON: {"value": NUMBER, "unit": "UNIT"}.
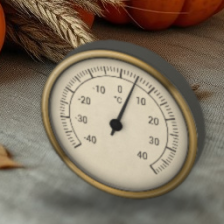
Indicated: {"value": 5, "unit": "°C"}
